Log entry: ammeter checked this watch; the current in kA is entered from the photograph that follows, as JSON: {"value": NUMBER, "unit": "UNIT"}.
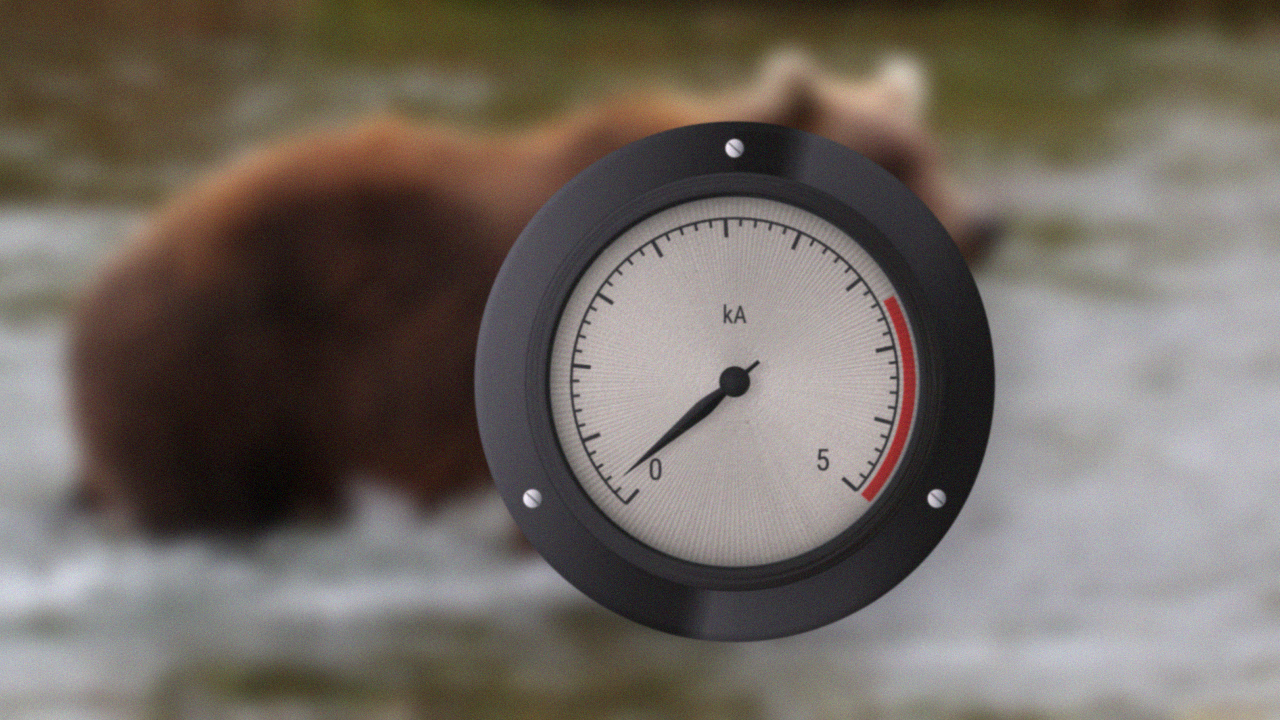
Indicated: {"value": 0.15, "unit": "kA"}
